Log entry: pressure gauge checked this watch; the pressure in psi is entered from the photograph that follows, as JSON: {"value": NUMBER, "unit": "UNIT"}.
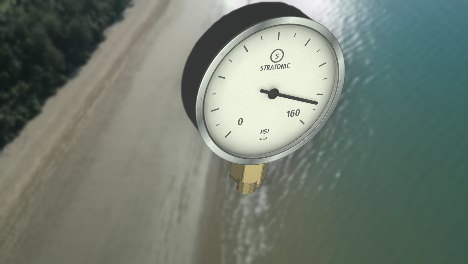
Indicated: {"value": 145, "unit": "psi"}
